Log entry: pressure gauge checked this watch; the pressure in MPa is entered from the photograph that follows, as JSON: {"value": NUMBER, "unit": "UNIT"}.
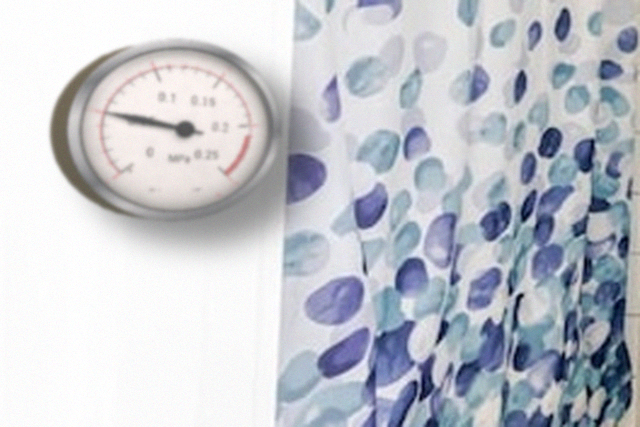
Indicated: {"value": 0.05, "unit": "MPa"}
